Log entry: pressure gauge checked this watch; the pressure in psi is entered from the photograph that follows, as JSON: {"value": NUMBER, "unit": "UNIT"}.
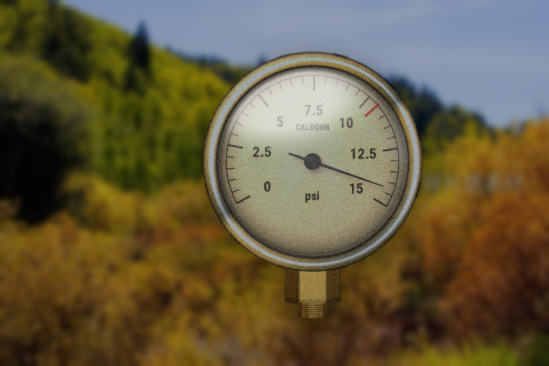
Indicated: {"value": 14.25, "unit": "psi"}
